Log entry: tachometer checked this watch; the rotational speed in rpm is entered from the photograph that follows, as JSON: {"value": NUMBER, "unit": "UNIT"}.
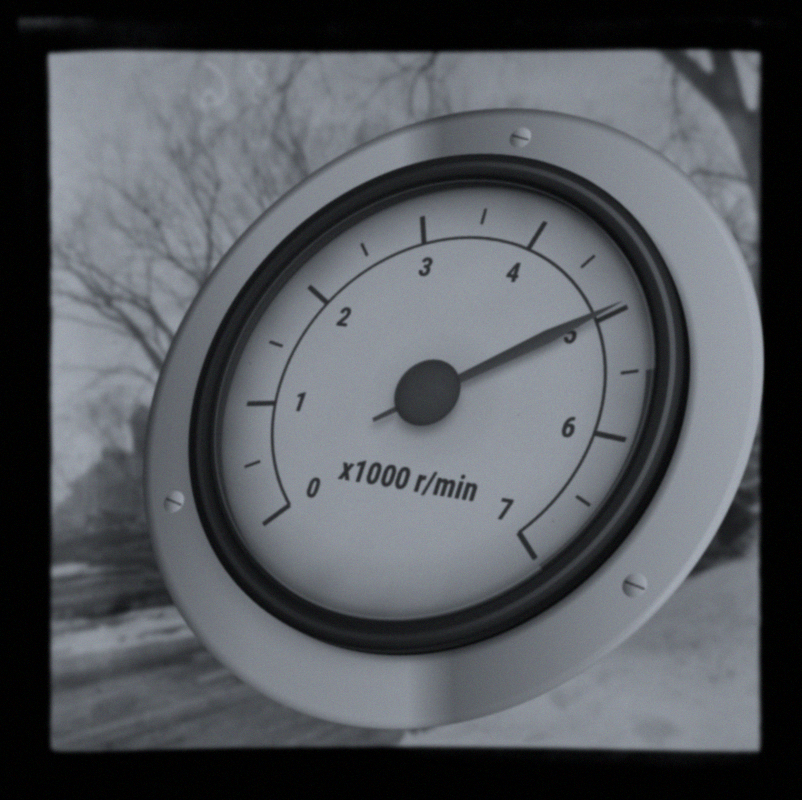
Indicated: {"value": 5000, "unit": "rpm"}
